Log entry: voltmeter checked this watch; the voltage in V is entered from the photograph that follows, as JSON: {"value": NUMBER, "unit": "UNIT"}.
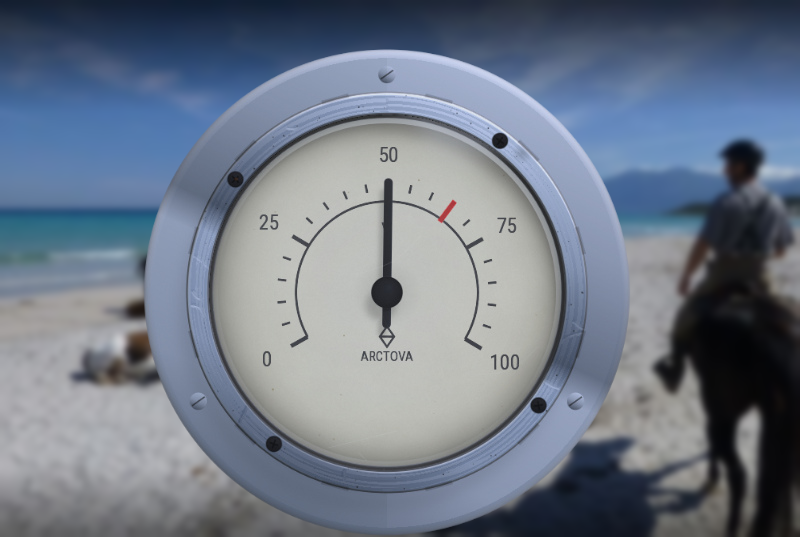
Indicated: {"value": 50, "unit": "V"}
